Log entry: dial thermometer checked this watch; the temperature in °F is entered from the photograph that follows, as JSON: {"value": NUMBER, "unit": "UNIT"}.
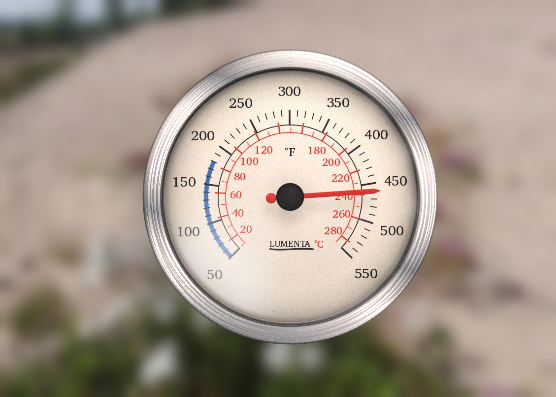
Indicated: {"value": 460, "unit": "°F"}
